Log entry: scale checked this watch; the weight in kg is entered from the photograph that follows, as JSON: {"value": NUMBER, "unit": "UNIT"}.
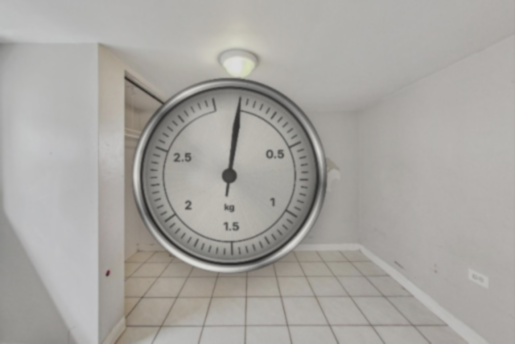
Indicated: {"value": 0, "unit": "kg"}
